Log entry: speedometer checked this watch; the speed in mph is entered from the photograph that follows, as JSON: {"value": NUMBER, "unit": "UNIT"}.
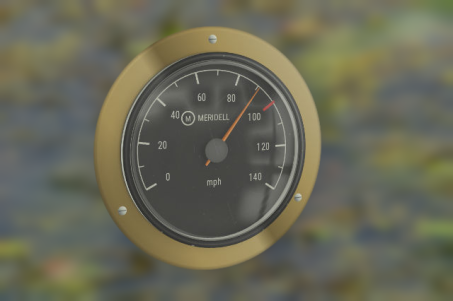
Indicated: {"value": 90, "unit": "mph"}
